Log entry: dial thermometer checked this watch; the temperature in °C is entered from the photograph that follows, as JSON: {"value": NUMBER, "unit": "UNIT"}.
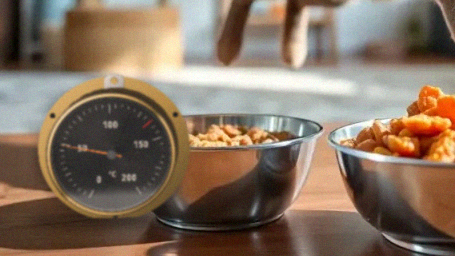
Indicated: {"value": 50, "unit": "°C"}
